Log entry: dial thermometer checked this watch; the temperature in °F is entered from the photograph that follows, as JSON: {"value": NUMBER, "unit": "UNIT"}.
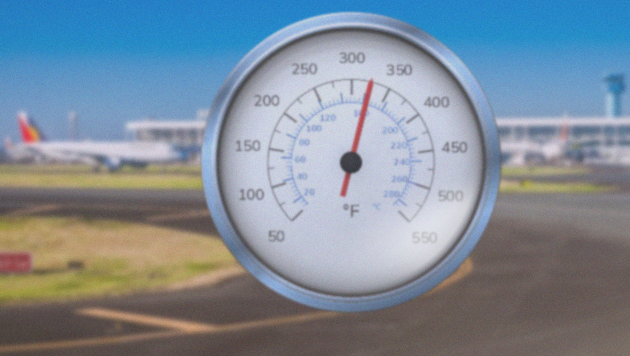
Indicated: {"value": 325, "unit": "°F"}
